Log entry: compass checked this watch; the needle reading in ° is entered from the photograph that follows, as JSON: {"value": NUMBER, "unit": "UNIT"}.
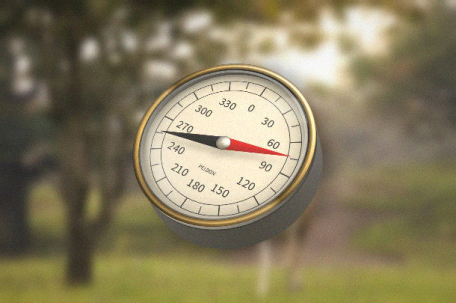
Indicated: {"value": 75, "unit": "°"}
